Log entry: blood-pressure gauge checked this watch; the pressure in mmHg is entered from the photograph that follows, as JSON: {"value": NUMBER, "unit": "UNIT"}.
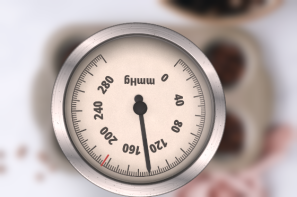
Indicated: {"value": 140, "unit": "mmHg"}
